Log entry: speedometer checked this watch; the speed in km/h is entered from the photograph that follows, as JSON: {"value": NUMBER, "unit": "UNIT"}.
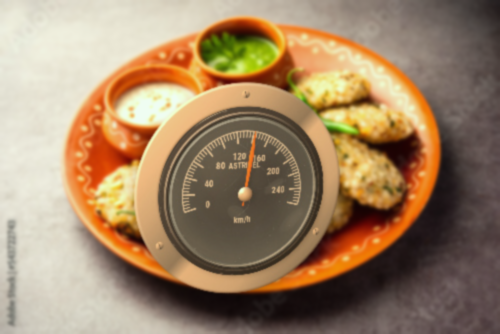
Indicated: {"value": 140, "unit": "km/h"}
